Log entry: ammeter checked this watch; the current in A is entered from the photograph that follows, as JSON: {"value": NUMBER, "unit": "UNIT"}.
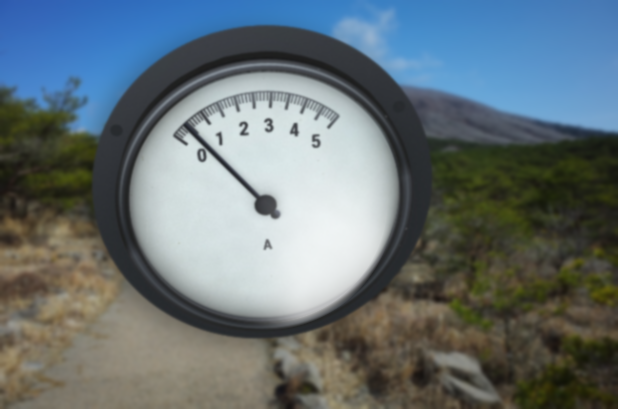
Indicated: {"value": 0.5, "unit": "A"}
